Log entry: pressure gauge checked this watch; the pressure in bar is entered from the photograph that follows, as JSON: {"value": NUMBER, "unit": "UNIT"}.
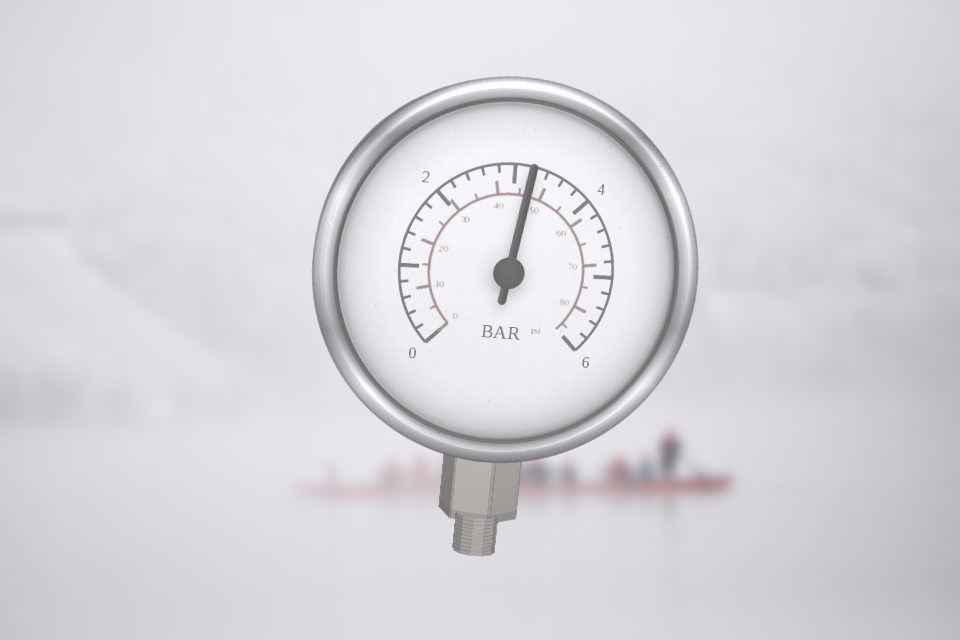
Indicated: {"value": 3.2, "unit": "bar"}
